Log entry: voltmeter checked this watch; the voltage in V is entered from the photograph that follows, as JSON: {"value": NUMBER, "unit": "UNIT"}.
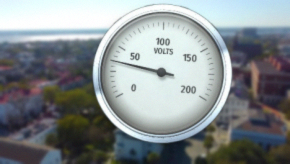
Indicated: {"value": 35, "unit": "V"}
